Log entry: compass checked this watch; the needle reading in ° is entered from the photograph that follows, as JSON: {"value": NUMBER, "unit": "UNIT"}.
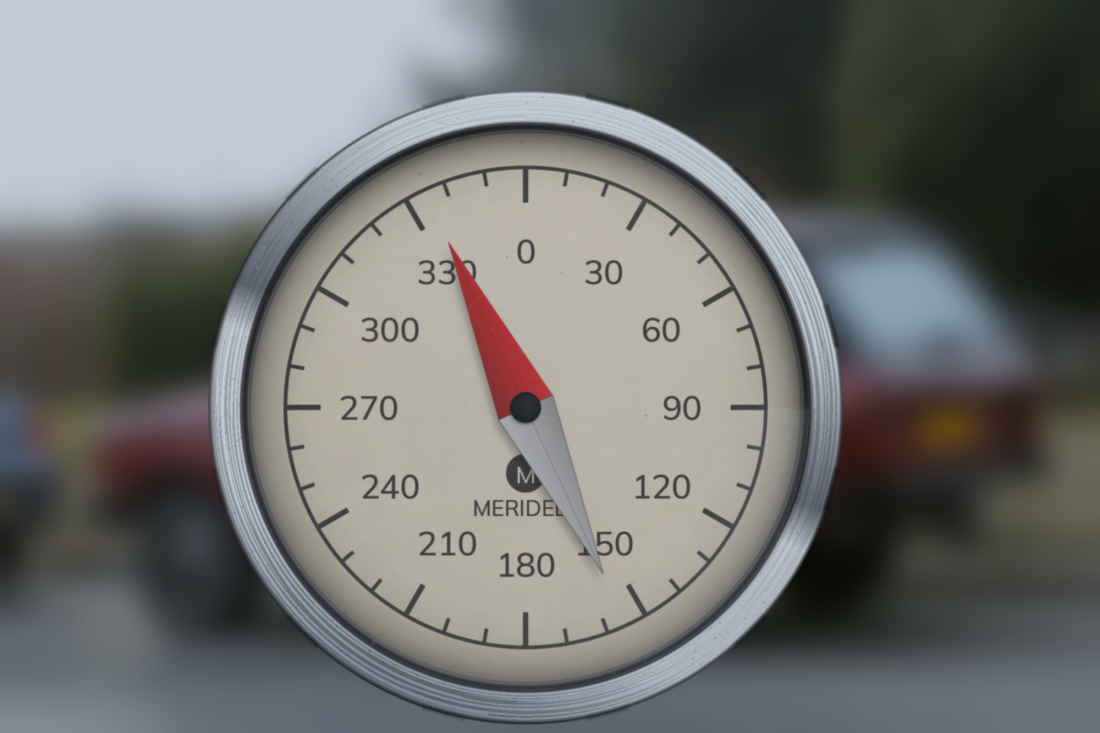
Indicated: {"value": 335, "unit": "°"}
